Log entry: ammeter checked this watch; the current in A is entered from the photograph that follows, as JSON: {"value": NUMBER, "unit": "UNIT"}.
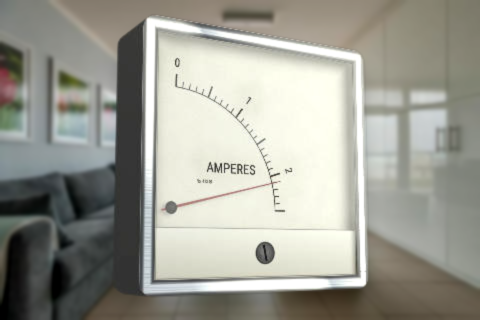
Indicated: {"value": 2.1, "unit": "A"}
